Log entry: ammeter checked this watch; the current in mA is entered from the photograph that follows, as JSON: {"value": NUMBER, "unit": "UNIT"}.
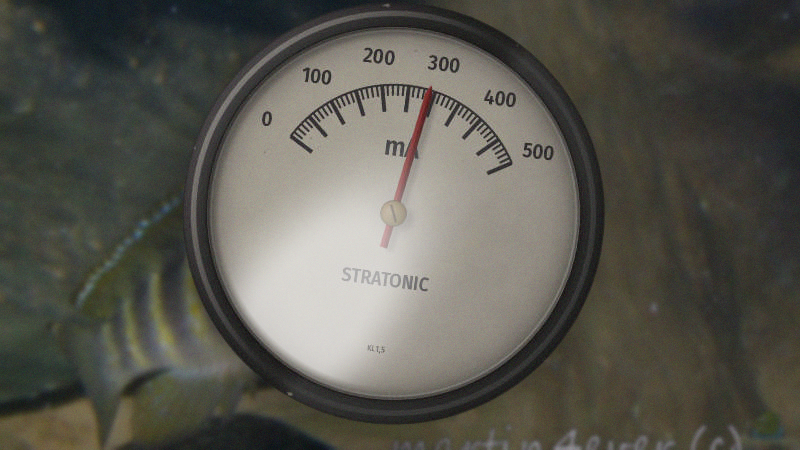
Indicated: {"value": 290, "unit": "mA"}
